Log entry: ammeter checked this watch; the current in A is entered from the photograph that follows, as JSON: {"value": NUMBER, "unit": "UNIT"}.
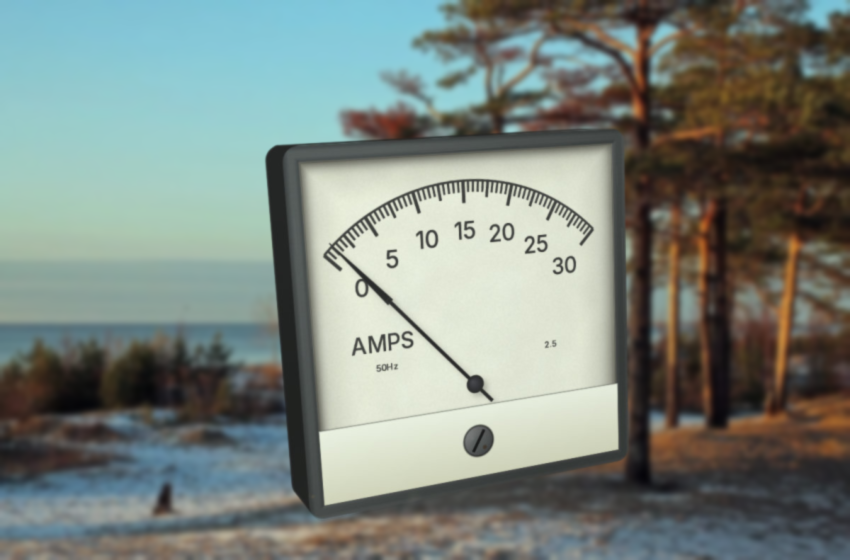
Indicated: {"value": 1, "unit": "A"}
